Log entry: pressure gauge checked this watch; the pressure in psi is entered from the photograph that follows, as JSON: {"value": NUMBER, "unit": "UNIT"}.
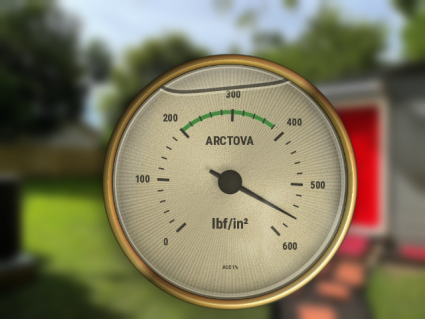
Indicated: {"value": 560, "unit": "psi"}
